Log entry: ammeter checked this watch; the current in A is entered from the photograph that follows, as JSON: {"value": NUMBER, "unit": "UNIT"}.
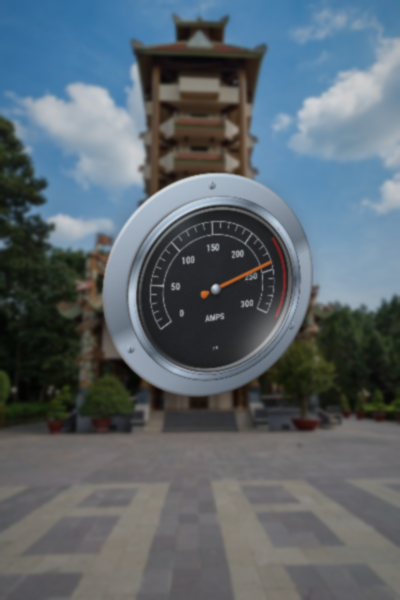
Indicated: {"value": 240, "unit": "A"}
